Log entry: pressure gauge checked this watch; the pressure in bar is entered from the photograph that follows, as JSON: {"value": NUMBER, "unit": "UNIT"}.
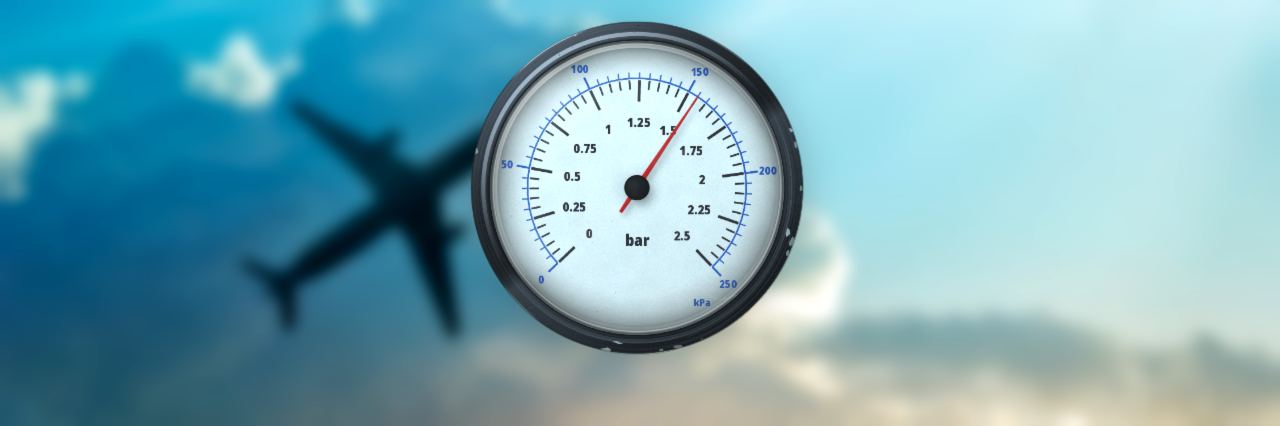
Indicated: {"value": 1.55, "unit": "bar"}
